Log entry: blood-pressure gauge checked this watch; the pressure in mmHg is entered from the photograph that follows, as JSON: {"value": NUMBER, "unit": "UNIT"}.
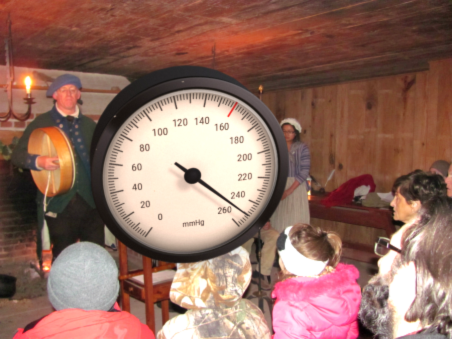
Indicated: {"value": 250, "unit": "mmHg"}
